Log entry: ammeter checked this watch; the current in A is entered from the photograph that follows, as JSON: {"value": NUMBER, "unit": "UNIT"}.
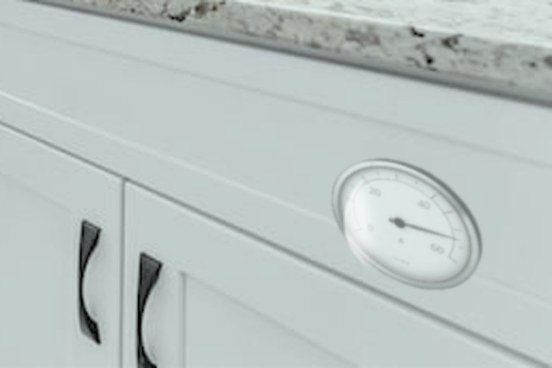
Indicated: {"value": 52.5, "unit": "A"}
